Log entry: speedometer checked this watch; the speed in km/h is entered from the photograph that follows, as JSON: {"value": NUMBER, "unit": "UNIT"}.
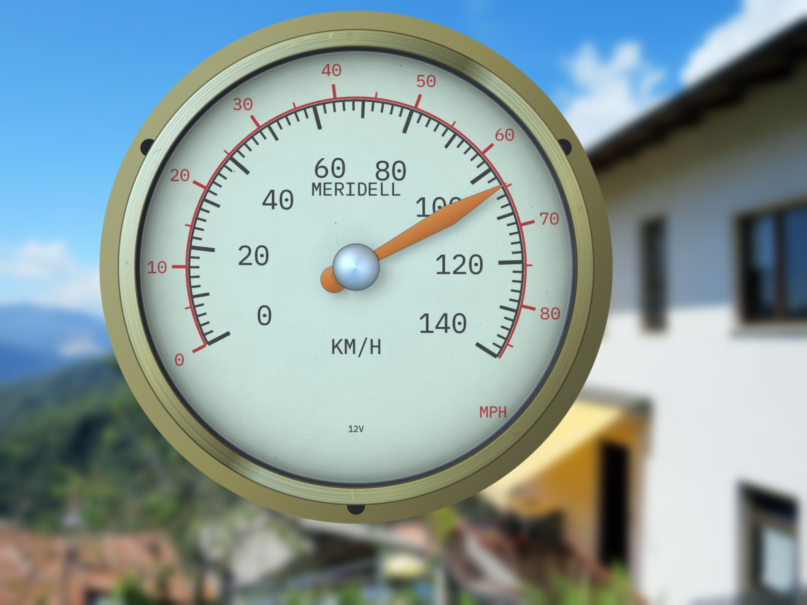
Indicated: {"value": 104, "unit": "km/h"}
